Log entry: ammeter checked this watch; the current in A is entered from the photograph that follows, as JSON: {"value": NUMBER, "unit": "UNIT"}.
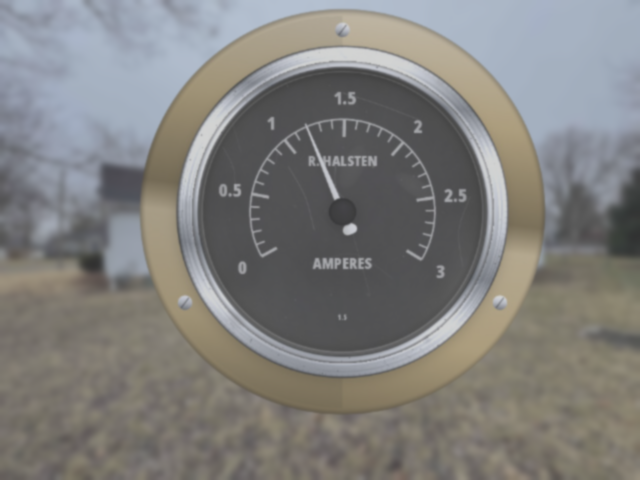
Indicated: {"value": 1.2, "unit": "A"}
